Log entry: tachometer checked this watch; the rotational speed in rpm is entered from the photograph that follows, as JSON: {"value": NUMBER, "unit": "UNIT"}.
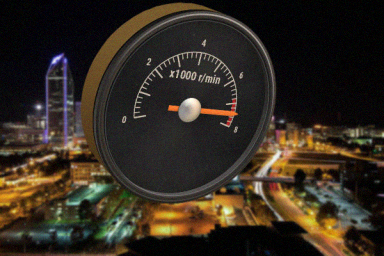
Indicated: {"value": 7400, "unit": "rpm"}
